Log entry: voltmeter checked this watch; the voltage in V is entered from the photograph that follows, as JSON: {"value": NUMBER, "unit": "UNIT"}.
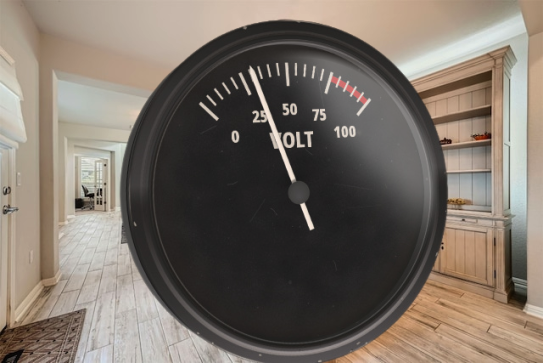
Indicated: {"value": 30, "unit": "V"}
